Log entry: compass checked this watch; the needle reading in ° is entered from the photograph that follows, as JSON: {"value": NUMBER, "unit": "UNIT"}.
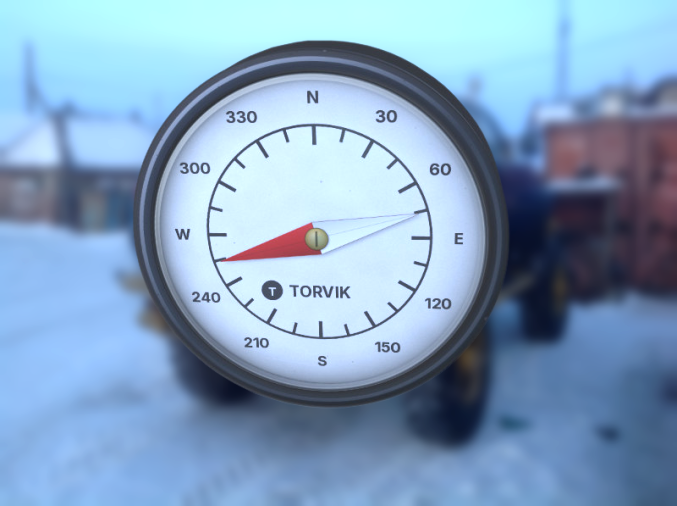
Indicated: {"value": 255, "unit": "°"}
